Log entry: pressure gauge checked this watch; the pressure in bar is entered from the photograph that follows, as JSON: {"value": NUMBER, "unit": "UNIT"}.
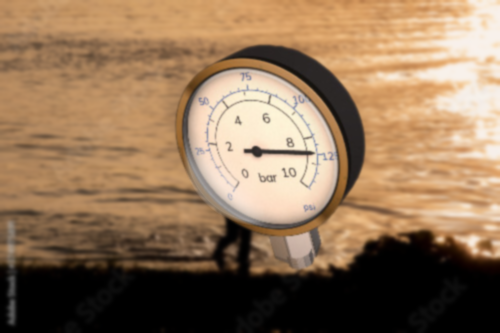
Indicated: {"value": 8.5, "unit": "bar"}
